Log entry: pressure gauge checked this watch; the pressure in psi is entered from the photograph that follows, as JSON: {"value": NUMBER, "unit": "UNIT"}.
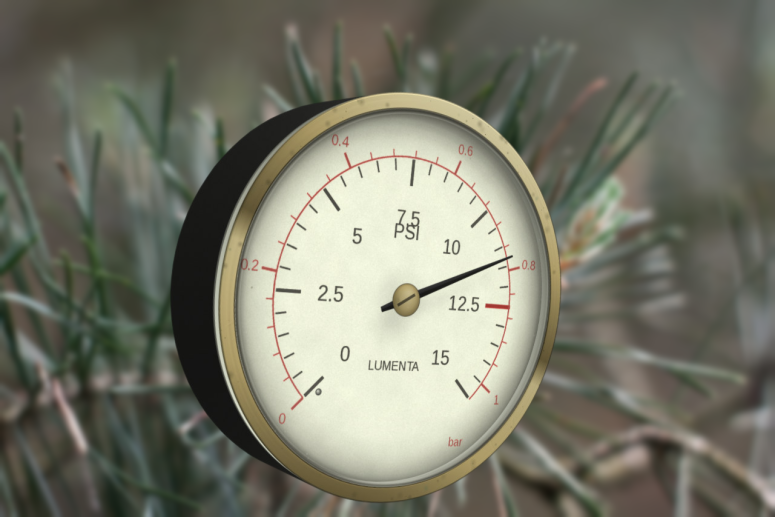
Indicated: {"value": 11.25, "unit": "psi"}
